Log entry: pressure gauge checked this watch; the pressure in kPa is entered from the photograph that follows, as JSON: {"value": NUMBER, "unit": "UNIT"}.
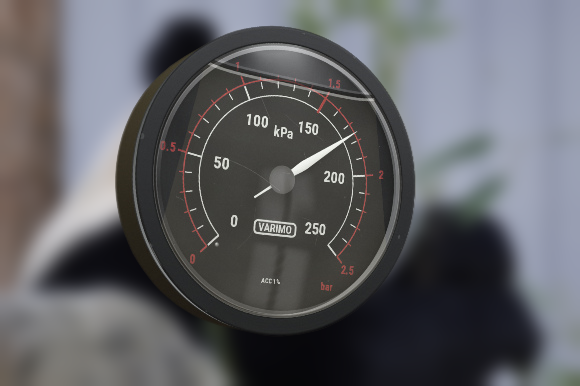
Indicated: {"value": 175, "unit": "kPa"}
